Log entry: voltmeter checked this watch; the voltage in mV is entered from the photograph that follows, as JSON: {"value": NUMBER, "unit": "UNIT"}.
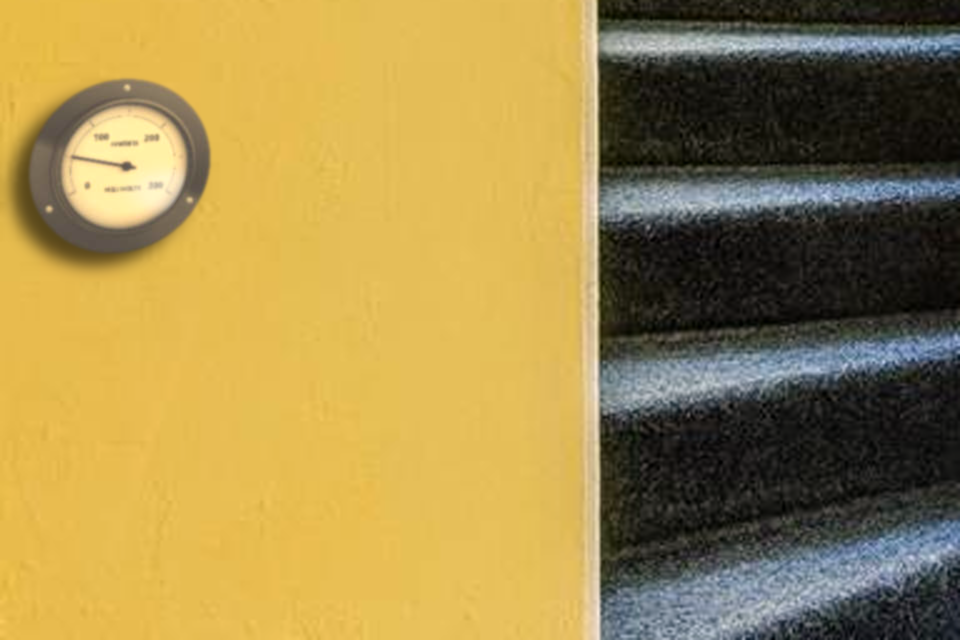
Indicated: {"value": 50, "unit": "mV"}
